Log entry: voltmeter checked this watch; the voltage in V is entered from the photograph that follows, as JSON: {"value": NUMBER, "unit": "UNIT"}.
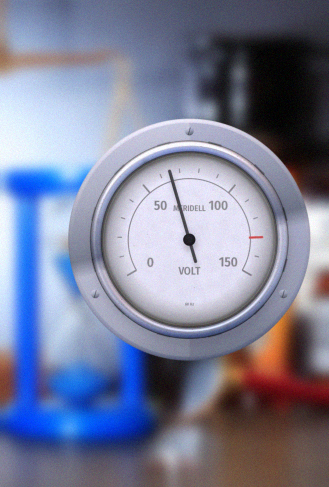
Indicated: {"value": 65, "unit": "V"}
